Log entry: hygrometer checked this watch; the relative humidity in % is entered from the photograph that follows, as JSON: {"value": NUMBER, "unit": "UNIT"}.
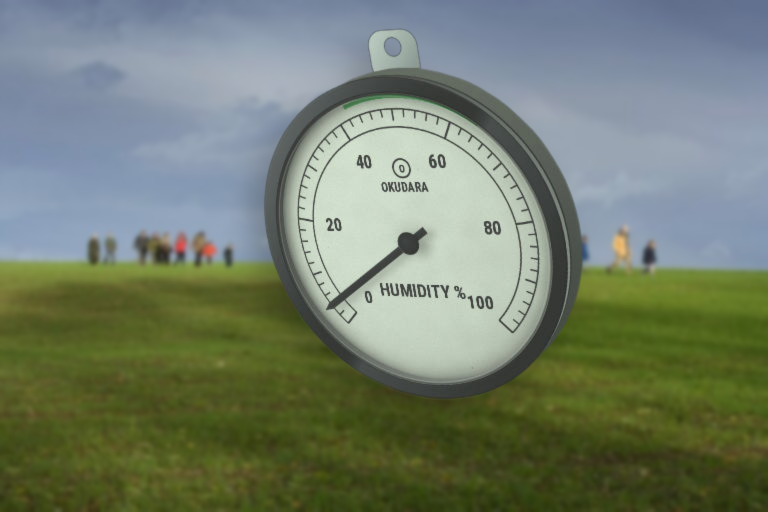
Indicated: {"value": 4, "unit": "%"}
